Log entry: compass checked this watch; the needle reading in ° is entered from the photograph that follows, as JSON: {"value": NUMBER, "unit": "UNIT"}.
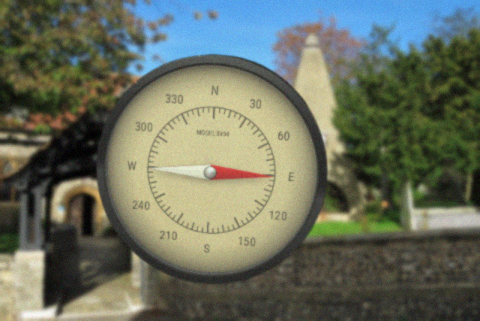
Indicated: {"value": 90, "unit": "°"}
